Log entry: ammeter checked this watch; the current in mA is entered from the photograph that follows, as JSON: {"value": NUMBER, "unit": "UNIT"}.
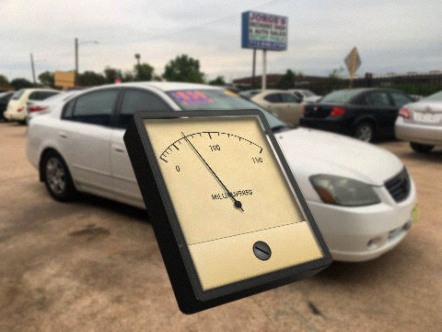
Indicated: {"value": 70, "unit": "mA"}
